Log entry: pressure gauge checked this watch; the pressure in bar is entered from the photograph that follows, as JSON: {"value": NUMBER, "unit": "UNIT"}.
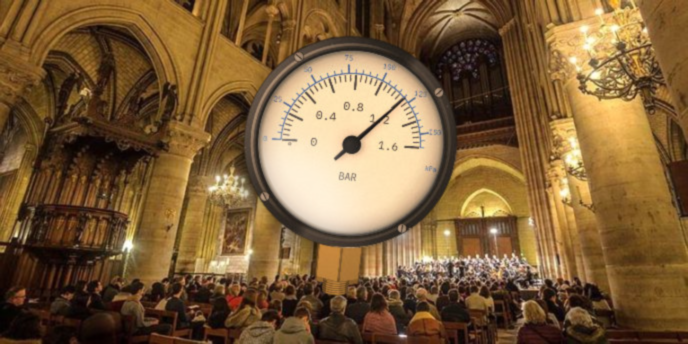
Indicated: {"value": 1.2, "unit": "bar"}
